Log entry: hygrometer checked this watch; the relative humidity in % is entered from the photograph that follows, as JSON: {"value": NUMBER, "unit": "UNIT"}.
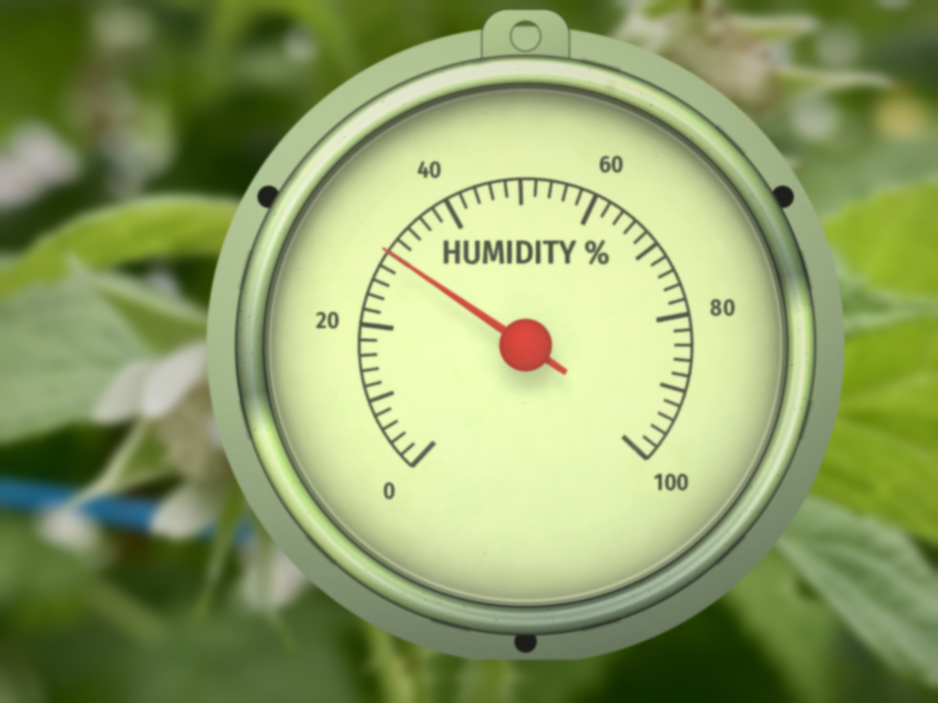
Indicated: {"value": 30, "unit": "%"}
